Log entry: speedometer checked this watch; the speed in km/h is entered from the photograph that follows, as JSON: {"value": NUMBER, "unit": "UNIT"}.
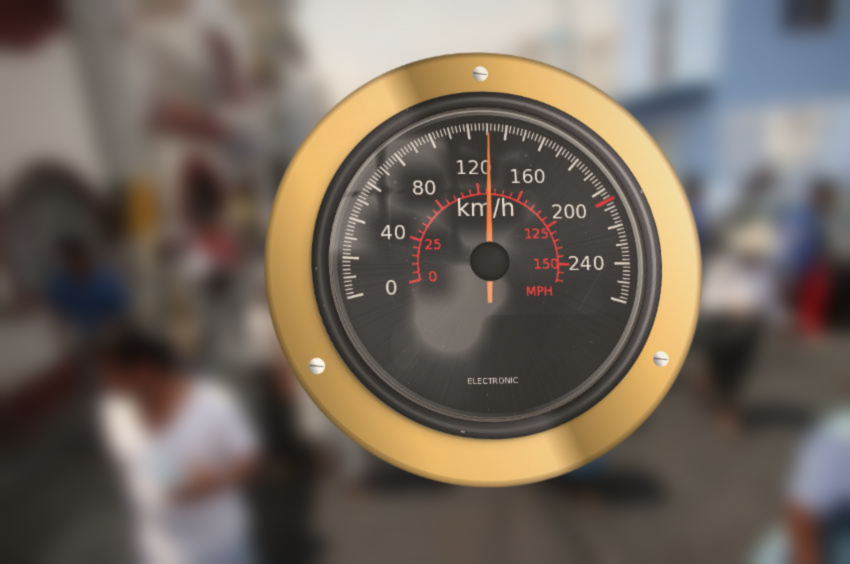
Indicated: {"value": 130, "unit": "km/h"}
